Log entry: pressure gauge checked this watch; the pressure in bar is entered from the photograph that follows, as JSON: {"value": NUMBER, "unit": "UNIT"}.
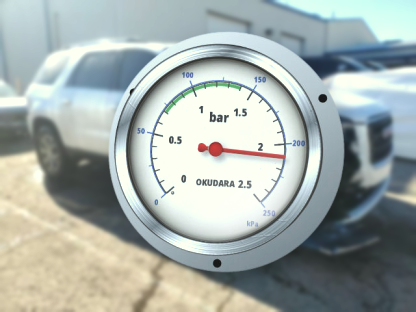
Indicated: {"value": 2.1, "unit": "bar"}
